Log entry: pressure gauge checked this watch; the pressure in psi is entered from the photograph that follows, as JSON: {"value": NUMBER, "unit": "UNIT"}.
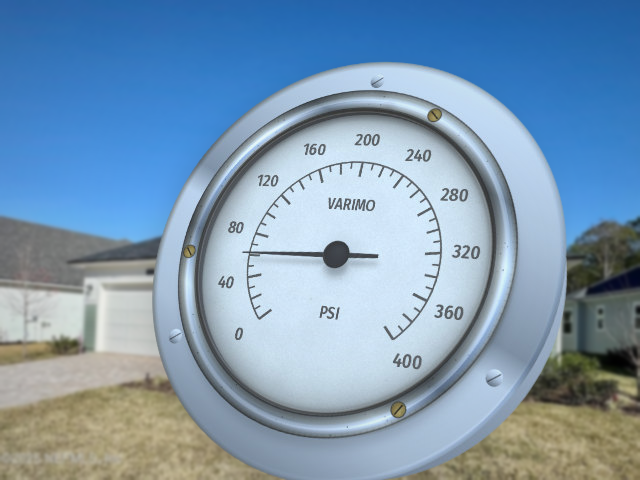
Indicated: {"value": 60, "unit": "psi"}
